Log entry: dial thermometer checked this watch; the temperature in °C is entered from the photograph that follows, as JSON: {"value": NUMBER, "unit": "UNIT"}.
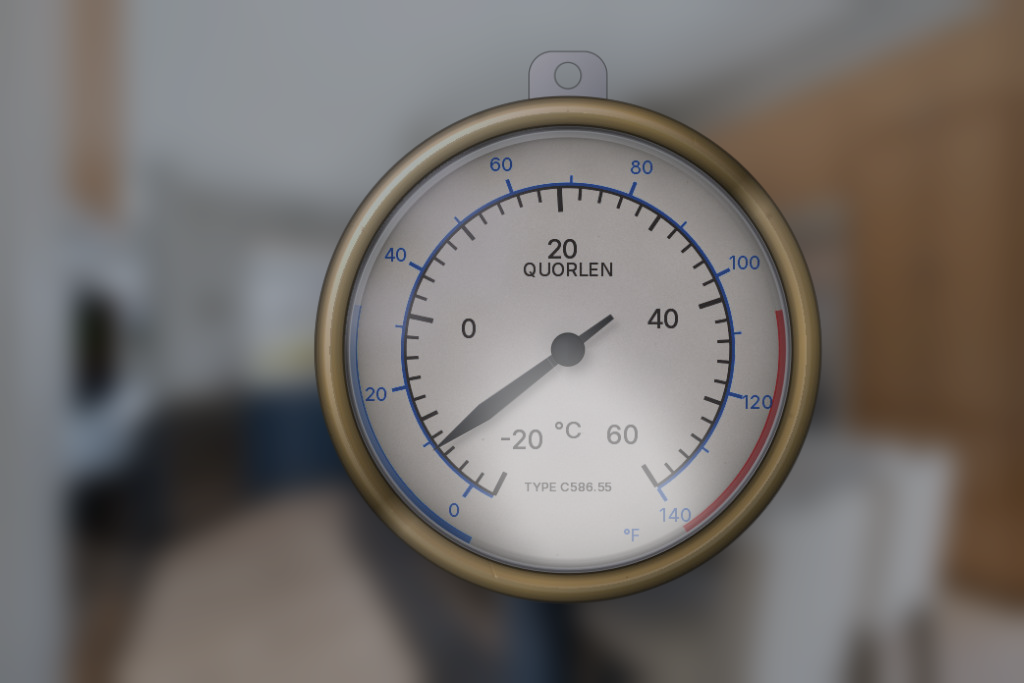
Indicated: {"value": -13, "unit": "°C"}
